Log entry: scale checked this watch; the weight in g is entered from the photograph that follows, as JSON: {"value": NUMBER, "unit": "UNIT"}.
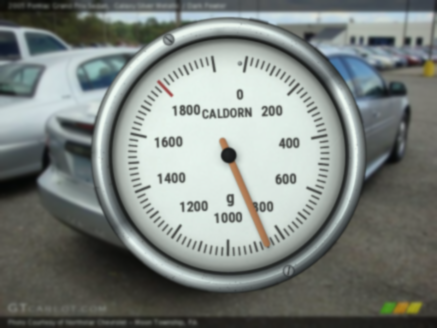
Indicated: {"value": 860, "unit": "g"}
